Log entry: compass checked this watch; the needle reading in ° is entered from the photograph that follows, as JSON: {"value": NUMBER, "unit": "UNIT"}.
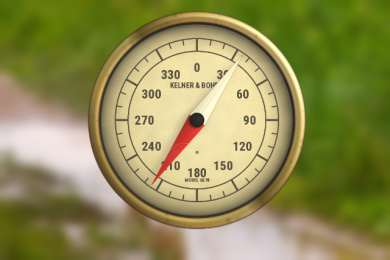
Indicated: {"value": 215, "unit": "°"}
